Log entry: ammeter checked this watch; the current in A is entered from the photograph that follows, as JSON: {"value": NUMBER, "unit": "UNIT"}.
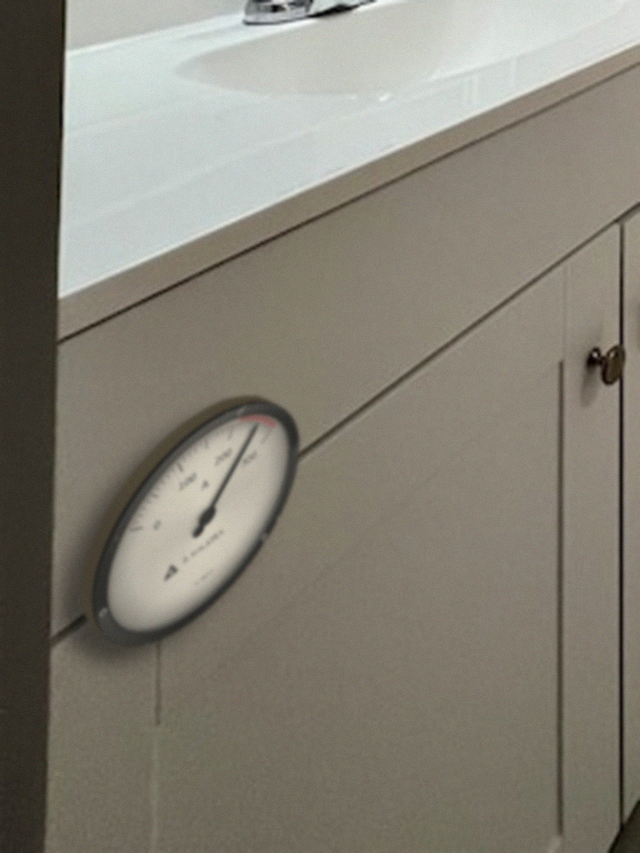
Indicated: {"value": 250, "unit": "A"}
